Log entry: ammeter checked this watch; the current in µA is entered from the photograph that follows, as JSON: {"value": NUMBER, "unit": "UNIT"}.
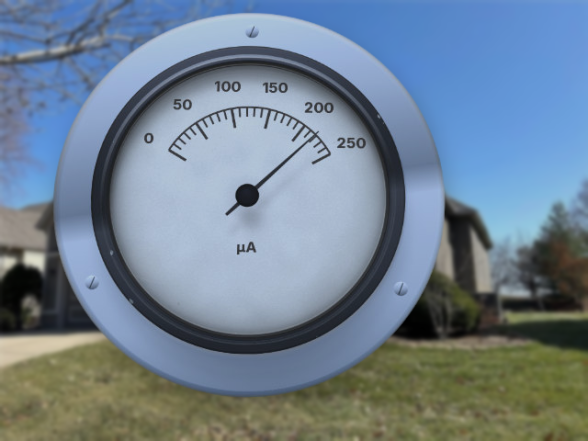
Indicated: {"value": 220, "unit": "µA"}
